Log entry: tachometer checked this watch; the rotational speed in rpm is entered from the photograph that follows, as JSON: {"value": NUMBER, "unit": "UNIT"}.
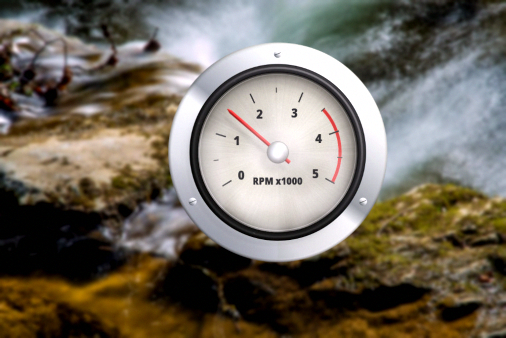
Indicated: {"value": 1500, "unit": "rpm"}
